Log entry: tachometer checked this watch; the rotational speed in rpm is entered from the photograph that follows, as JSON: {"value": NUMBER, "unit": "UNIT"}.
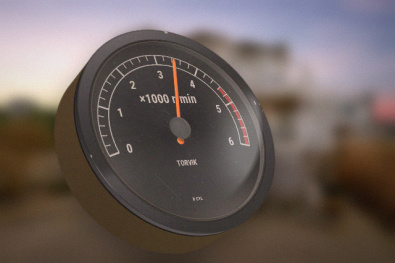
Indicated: {"value": 3400, "unit": "rpm"}
